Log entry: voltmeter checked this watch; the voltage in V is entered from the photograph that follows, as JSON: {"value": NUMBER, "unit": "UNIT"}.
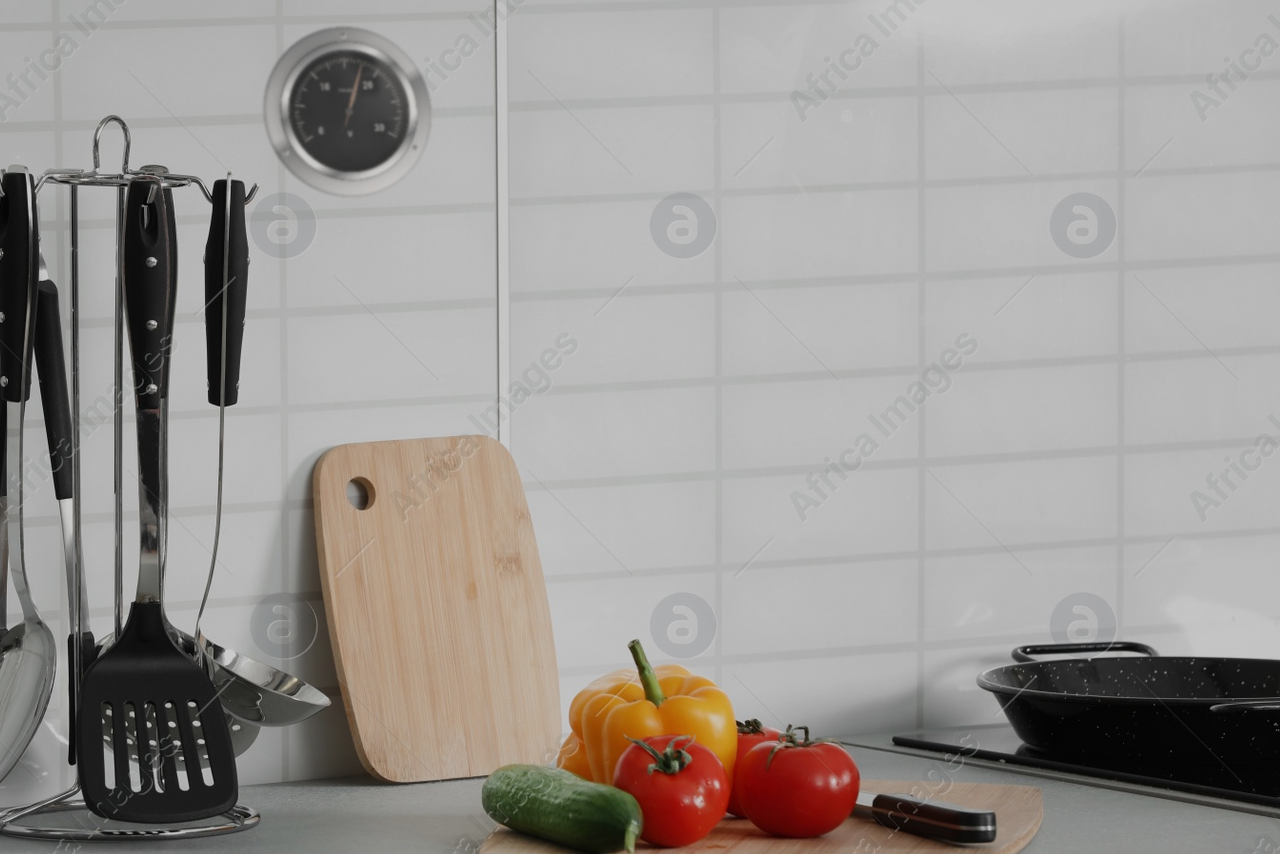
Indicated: {"value": 17.5, "unit": "V"}
